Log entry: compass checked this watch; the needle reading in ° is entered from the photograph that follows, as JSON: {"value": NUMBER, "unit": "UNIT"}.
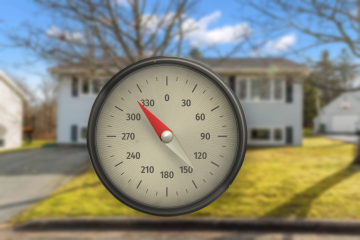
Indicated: {"value": 320, "unit": "°"}
